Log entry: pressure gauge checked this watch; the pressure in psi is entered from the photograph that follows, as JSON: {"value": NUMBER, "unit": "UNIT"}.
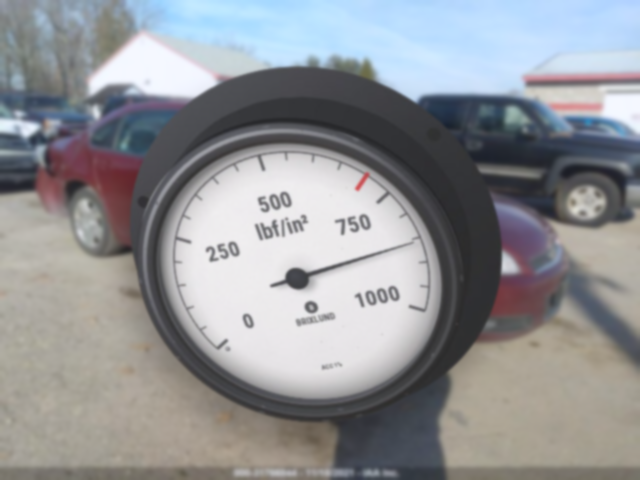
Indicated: {"value": 850, "unit": "psi"}
